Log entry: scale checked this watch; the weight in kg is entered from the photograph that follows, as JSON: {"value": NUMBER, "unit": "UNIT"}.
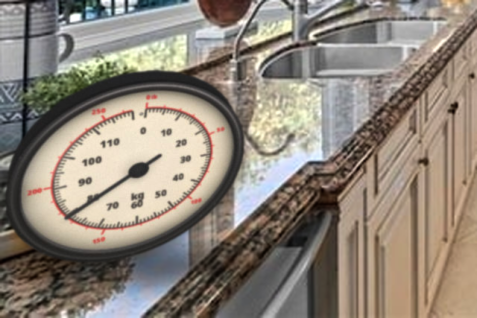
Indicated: {"value": 80, "unit": "kg"}
